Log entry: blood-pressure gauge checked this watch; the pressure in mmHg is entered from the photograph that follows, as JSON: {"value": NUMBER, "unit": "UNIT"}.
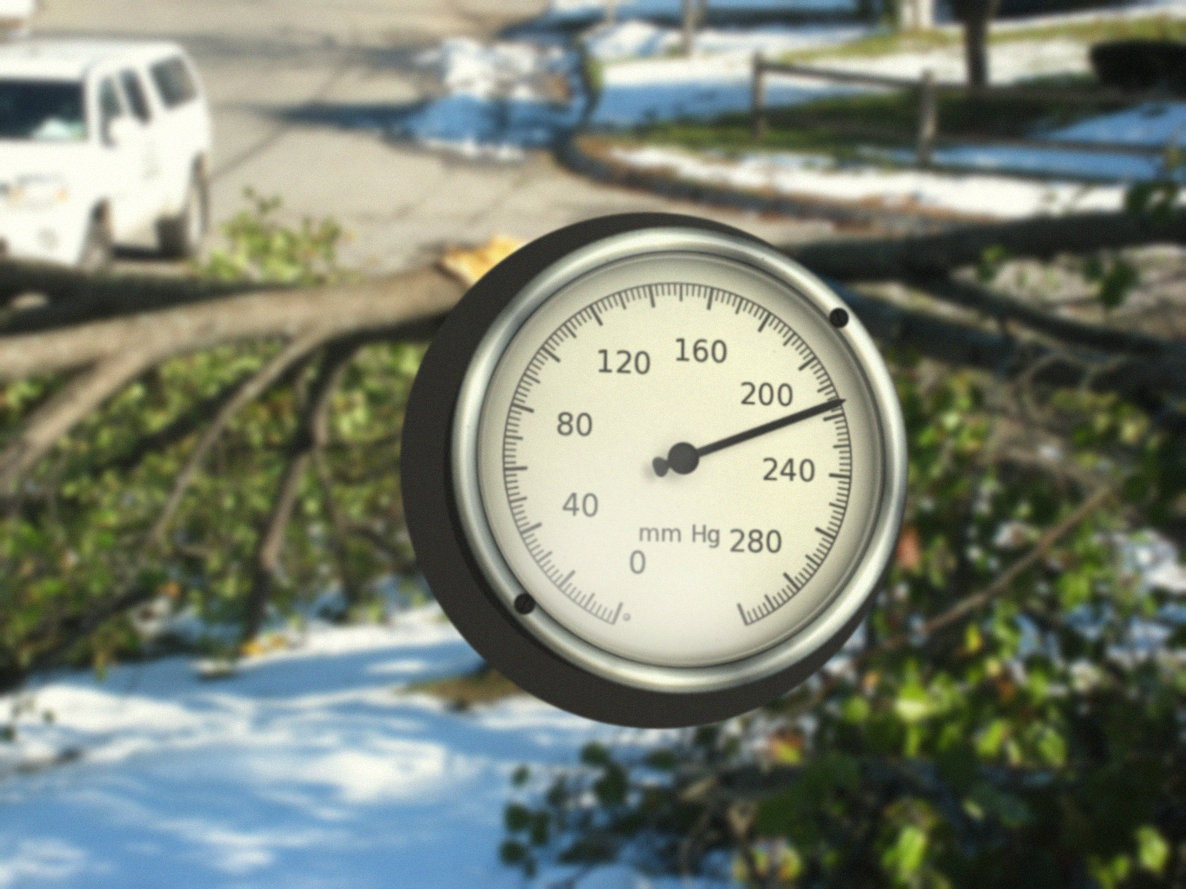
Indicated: {"value": 216, "unit": "mmHg"}
